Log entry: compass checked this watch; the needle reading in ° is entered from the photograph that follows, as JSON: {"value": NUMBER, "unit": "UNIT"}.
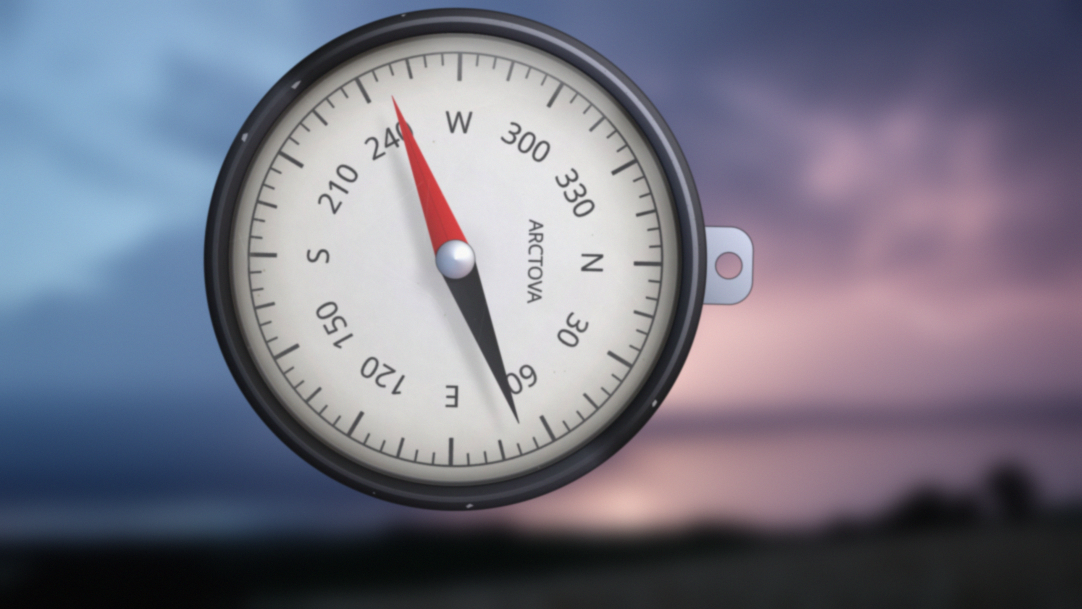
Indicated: {"value": 247.5, "unit": "°"}
